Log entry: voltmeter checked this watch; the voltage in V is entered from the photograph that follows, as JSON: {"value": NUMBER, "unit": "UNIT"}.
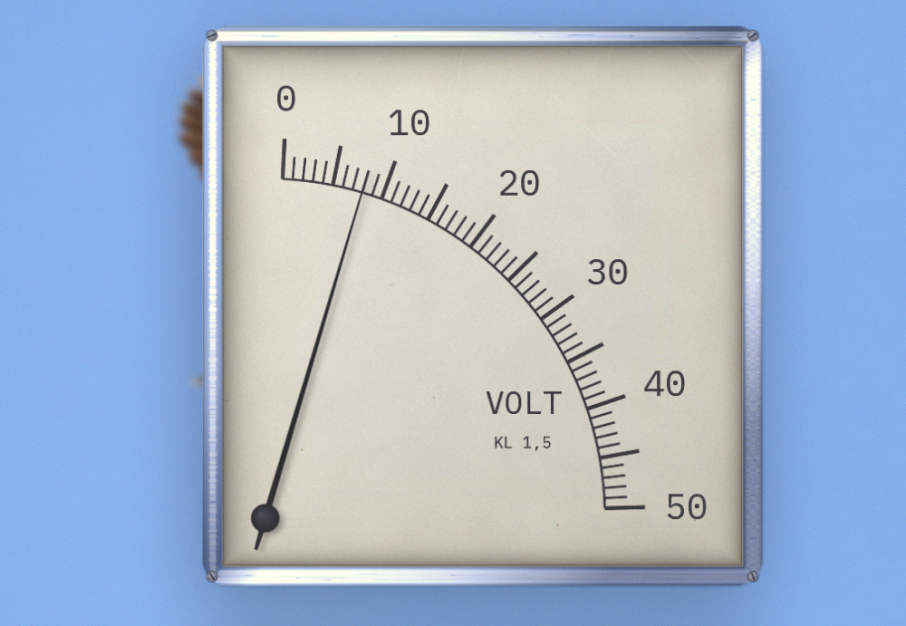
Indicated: {"value": 8, "unit": "V"}
